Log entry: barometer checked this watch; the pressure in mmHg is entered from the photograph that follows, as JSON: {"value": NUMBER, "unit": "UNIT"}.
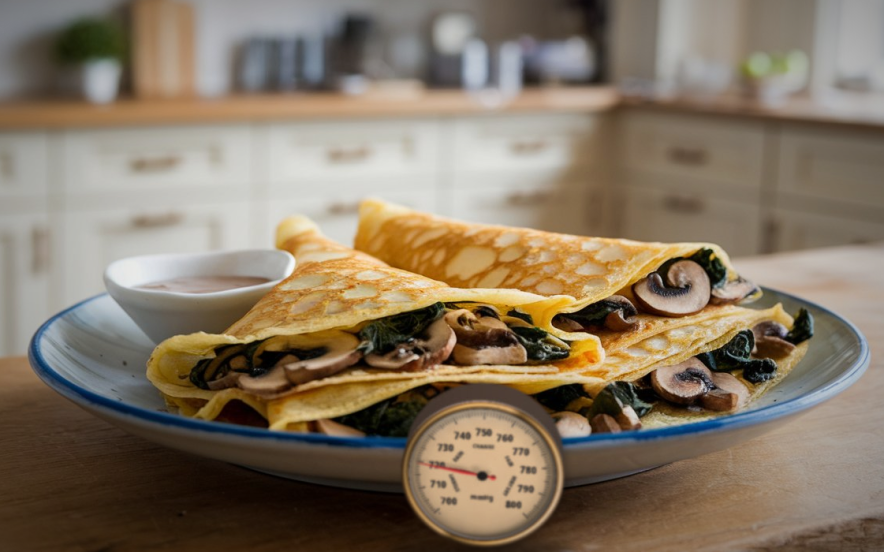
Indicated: {"value": 720, "unit": "mmHg"}
